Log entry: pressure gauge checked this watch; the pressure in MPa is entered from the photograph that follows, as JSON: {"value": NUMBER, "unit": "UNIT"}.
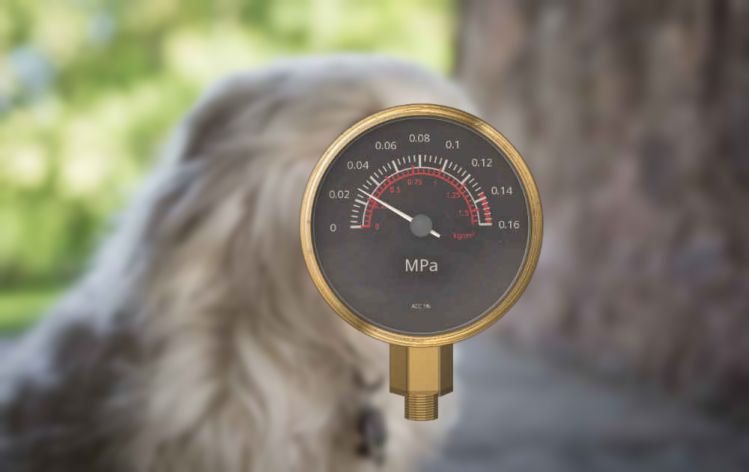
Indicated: {"value": 0.028, "unit": "MPa"}
